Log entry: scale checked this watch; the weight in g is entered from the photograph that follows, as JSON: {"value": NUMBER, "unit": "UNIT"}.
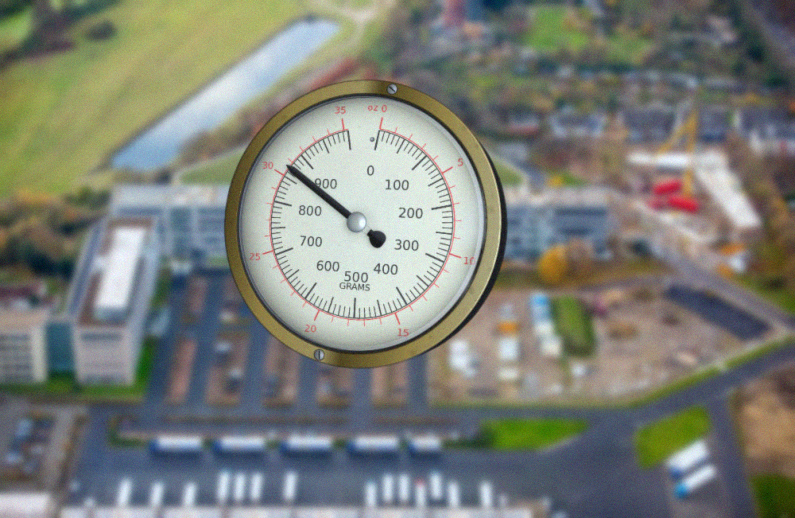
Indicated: {"value": 870, "unit": "g"}
